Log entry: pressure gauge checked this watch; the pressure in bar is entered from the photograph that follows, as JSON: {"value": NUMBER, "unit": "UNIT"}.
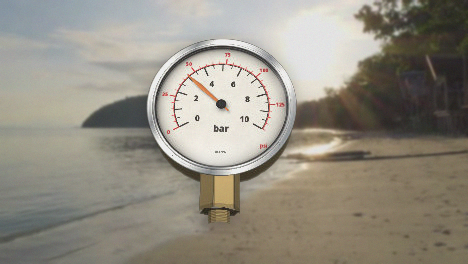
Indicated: {"value": 3, "unit": "bar"}
